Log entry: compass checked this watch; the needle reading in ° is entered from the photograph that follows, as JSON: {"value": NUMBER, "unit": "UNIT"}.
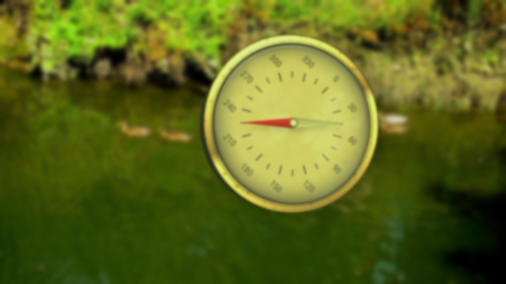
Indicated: {"value": 225, "unit": "°"}
